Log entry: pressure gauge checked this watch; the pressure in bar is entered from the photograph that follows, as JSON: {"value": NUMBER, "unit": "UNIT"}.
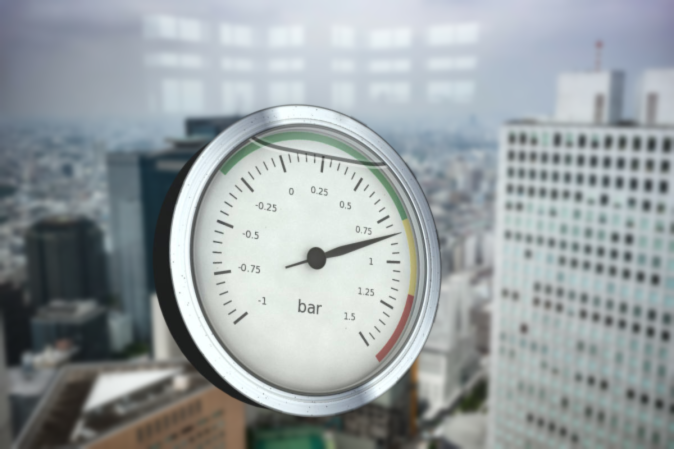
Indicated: {"value": 0.85, "unit": "bar"}
